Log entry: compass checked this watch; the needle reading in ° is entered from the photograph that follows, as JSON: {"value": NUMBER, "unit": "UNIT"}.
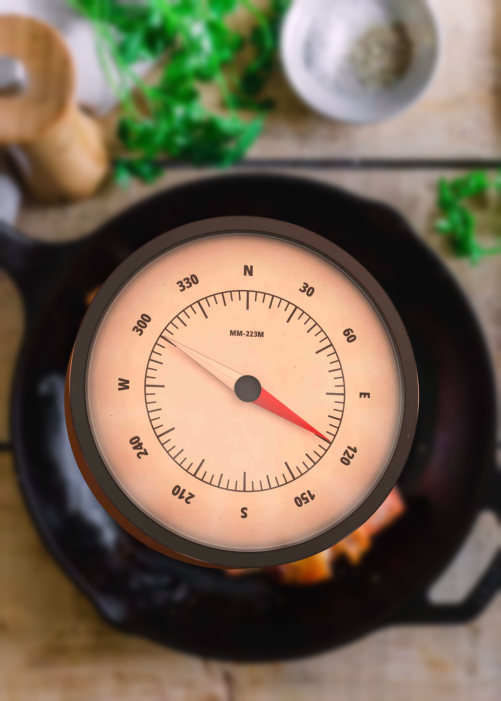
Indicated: {"value": 120, "unit": "°"}
